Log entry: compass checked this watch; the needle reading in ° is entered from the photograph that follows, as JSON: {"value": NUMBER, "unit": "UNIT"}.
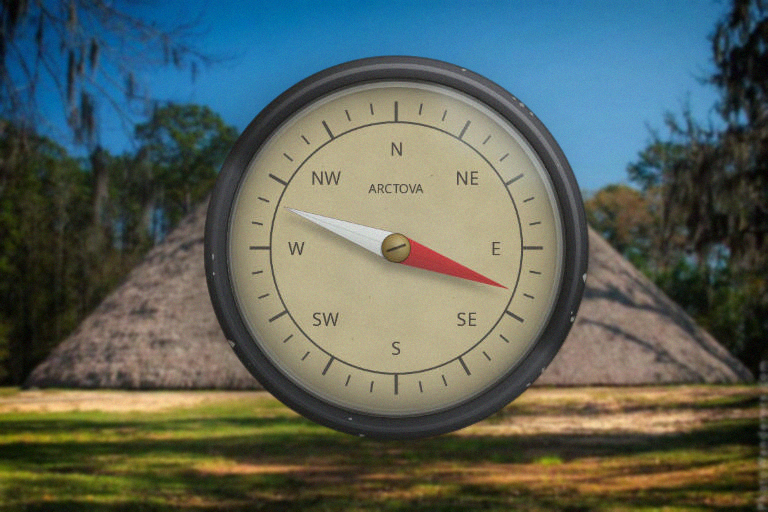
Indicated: {"value": 110, "unit": "°"}
